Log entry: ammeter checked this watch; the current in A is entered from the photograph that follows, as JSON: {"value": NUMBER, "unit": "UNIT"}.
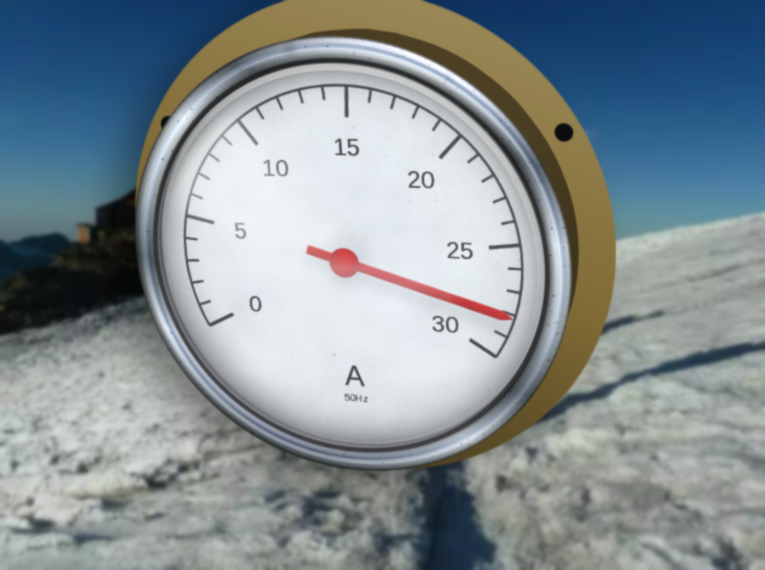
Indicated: {"value": 28, "unit": "A"}
